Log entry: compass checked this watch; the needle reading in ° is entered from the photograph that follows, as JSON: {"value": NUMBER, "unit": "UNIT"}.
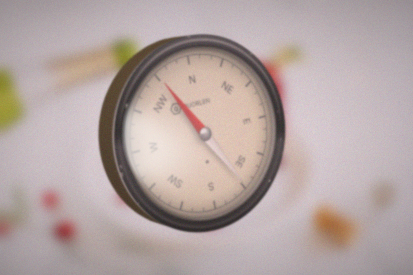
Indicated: {"value": 330, "unit": "°"}
